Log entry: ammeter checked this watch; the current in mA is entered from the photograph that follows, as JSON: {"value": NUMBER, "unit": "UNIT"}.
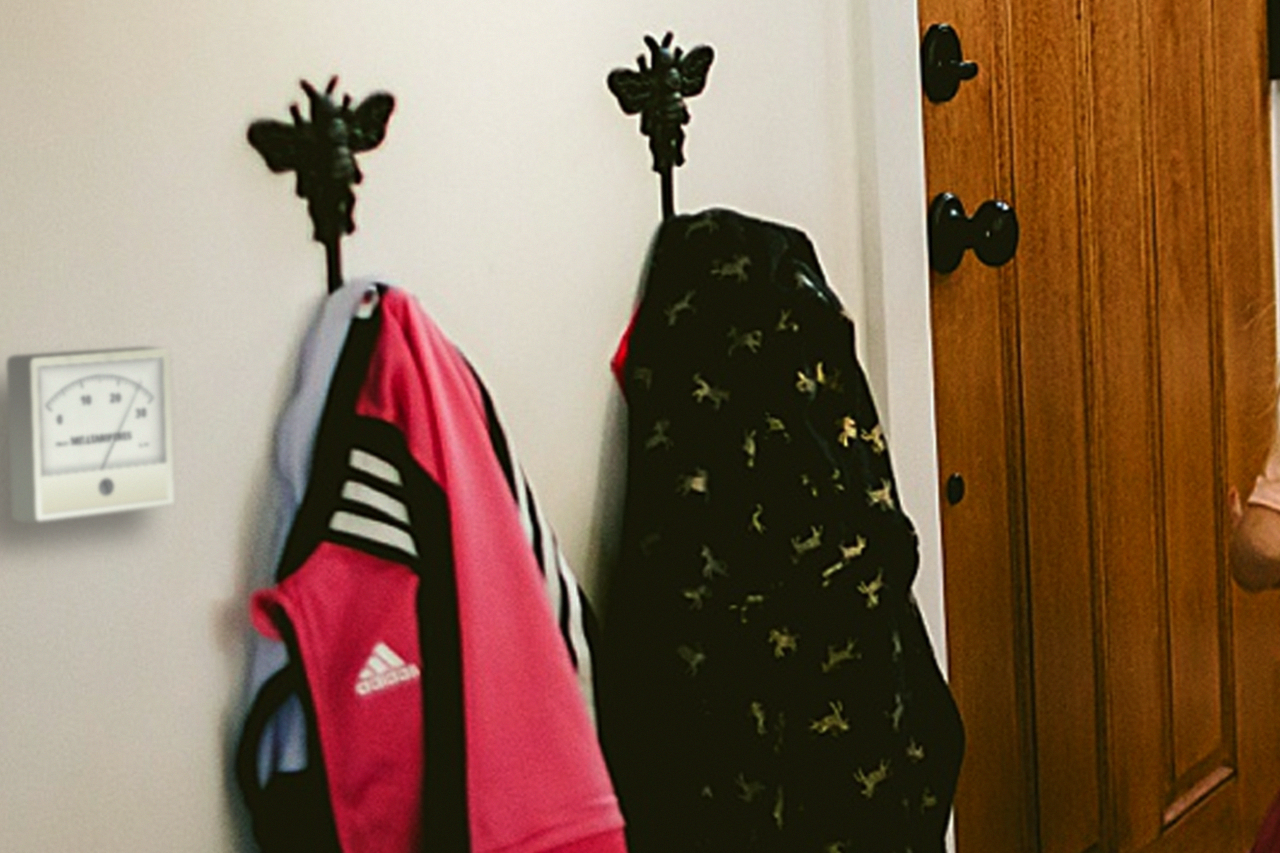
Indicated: {"value": 25, "unit": "mA"}
